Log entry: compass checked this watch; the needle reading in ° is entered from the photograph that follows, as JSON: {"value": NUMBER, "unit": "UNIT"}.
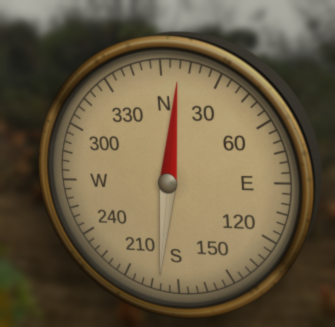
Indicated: {"value": 10, "unit": "°"}
